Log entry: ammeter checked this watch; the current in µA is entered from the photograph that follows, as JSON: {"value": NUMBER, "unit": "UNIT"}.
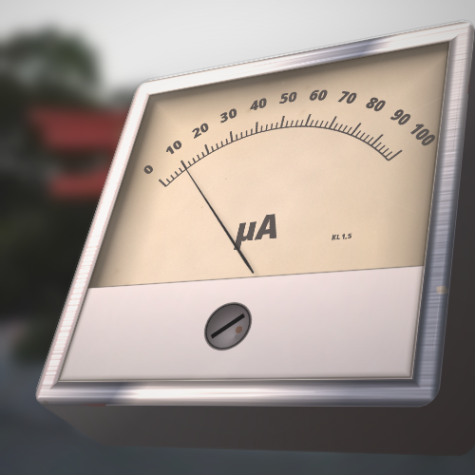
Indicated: {"value": 10, "unit": "µA"}
